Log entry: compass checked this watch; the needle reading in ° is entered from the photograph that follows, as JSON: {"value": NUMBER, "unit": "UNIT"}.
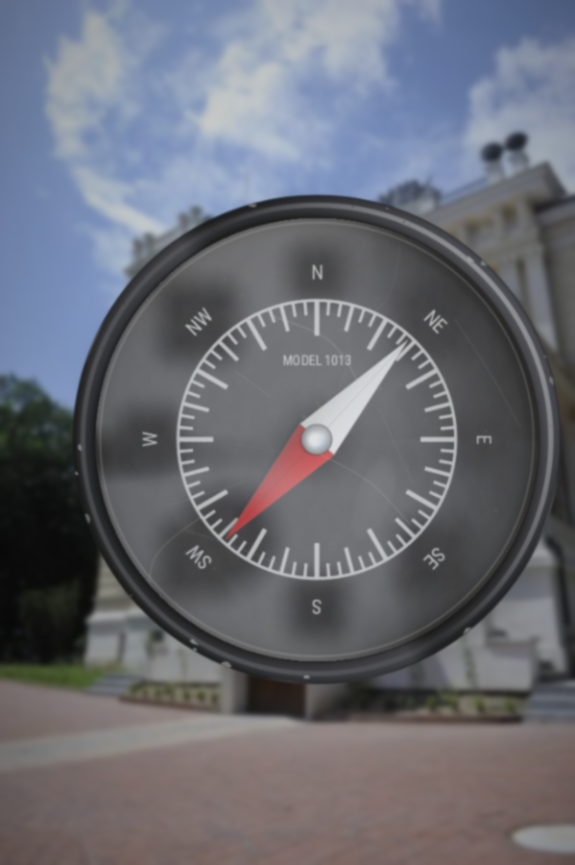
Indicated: {"value": 222.5, "unit": "°"}
